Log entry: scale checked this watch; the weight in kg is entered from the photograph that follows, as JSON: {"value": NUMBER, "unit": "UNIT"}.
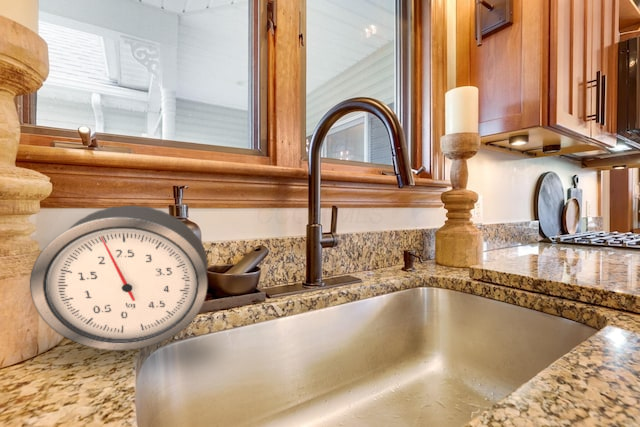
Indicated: {"value": 2.25, "unit": "kg"}
